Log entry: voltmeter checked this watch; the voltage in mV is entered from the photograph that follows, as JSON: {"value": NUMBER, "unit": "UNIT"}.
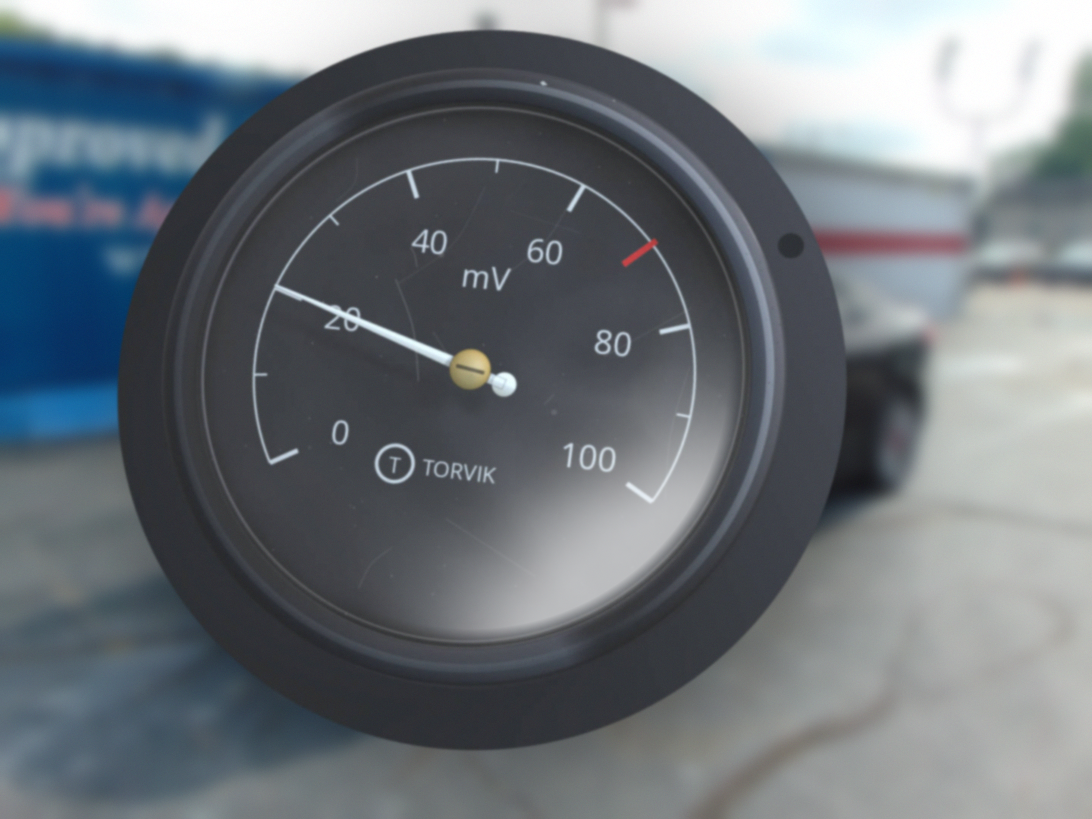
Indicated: {"value": 20, "unit": "mV"}
